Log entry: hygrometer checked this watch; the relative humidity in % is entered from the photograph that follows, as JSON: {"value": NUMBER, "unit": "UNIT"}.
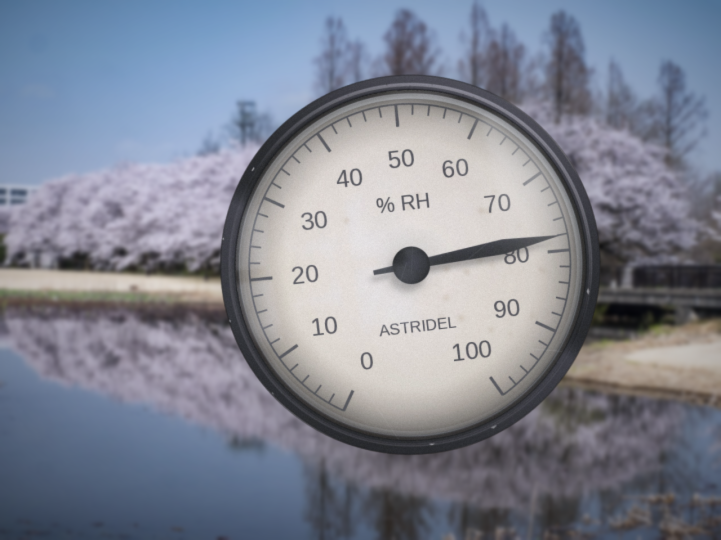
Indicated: {"value": 78, "unit": "%"}
